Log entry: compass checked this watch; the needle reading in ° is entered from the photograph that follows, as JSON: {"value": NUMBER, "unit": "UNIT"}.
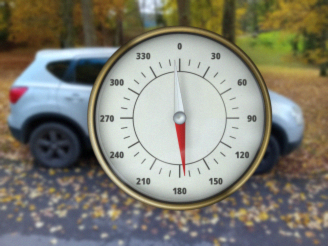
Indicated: {"value": 175, "unit": "°"}
